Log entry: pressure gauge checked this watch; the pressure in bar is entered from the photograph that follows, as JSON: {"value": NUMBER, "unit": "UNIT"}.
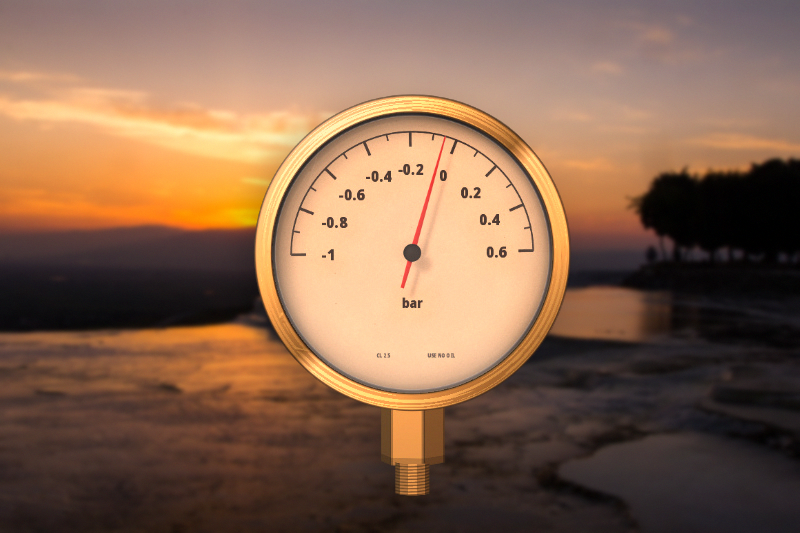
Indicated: {"value": -0.05, "unit": "bar"}
